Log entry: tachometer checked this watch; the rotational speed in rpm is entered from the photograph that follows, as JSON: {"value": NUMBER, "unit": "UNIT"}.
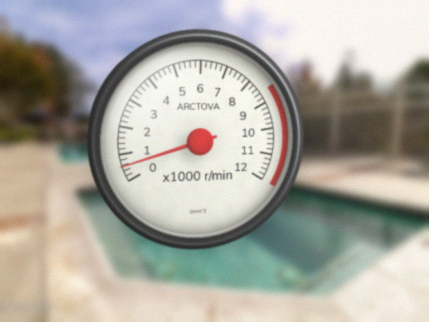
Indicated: {"value": 600, "unit": "rpm"}
